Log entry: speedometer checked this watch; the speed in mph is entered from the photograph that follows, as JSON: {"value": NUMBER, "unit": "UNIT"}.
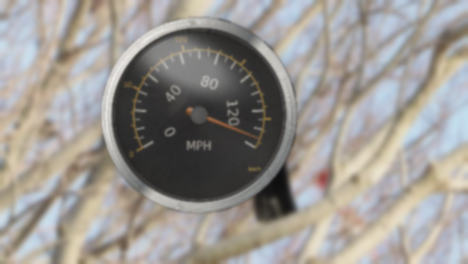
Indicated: {"value": 135, "unit": "mph"}
